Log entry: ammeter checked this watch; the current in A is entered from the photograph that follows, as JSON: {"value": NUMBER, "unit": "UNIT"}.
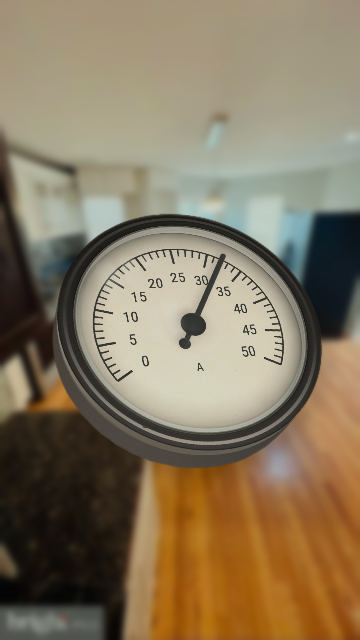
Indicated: {"value": 32, "unit": "A"}
